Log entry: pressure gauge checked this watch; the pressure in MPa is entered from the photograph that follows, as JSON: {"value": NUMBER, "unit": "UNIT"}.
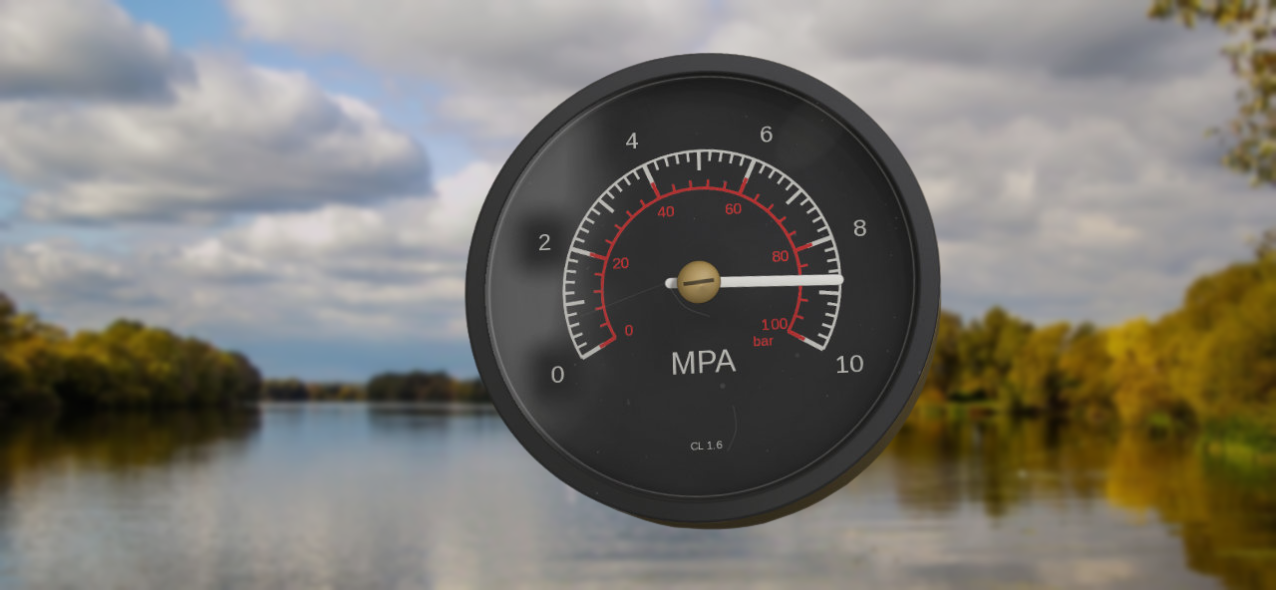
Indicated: {"value": 8.8, "unit": "MPa"}
